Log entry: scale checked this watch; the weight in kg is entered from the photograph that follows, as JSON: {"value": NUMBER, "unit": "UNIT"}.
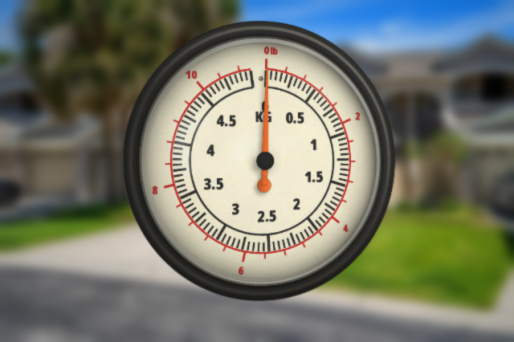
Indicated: {"value": 0, "unit": "kg"}
